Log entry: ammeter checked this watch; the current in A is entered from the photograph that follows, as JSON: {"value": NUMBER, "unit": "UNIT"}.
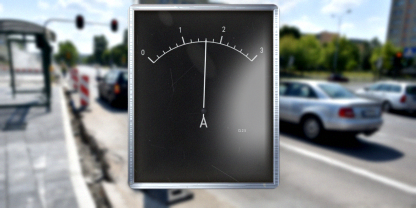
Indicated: {"value": 1.6, "unit": "A"}
